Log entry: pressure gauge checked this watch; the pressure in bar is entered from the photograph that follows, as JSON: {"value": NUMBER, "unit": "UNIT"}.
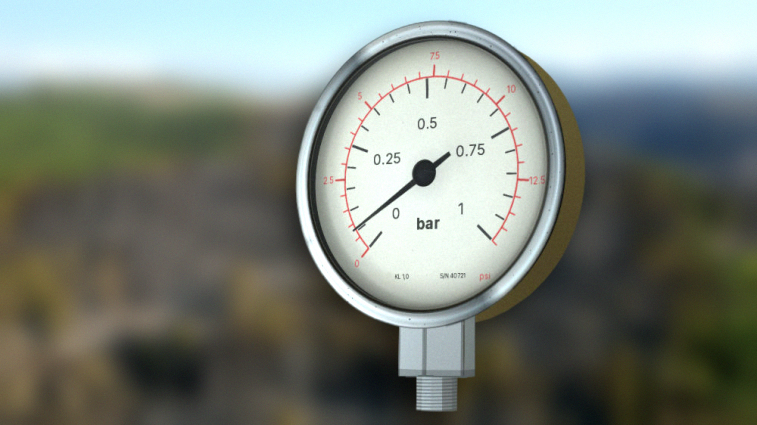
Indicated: {"value": 0.05, "unit": "bar"}
